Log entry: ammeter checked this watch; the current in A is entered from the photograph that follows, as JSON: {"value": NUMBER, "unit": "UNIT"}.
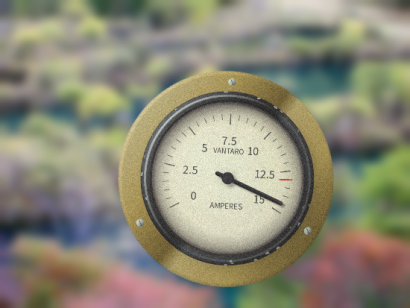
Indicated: {"value": 14.5, "unit": "A"}
